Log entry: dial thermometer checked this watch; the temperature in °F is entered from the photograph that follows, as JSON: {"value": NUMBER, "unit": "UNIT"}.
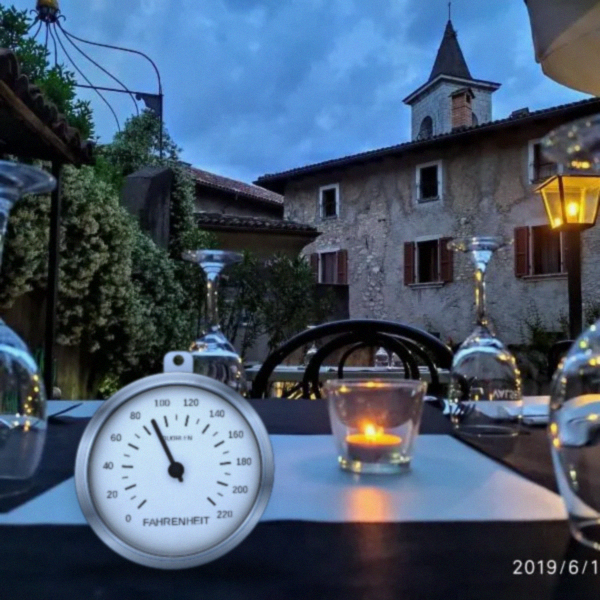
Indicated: {"value": 90, "unit": "°F"}
